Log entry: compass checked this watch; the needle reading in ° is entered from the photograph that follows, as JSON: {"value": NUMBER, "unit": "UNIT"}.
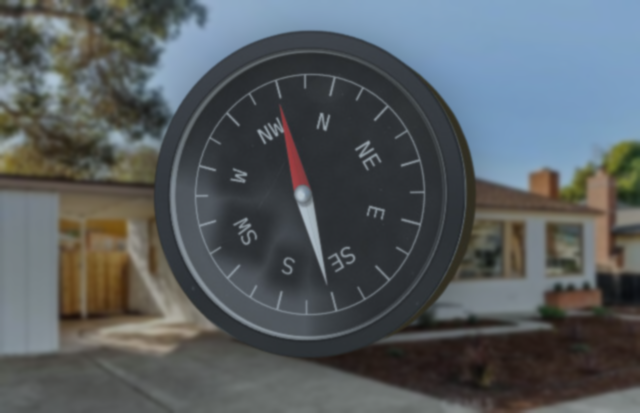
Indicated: {"value": 330, "unit": "°"}
